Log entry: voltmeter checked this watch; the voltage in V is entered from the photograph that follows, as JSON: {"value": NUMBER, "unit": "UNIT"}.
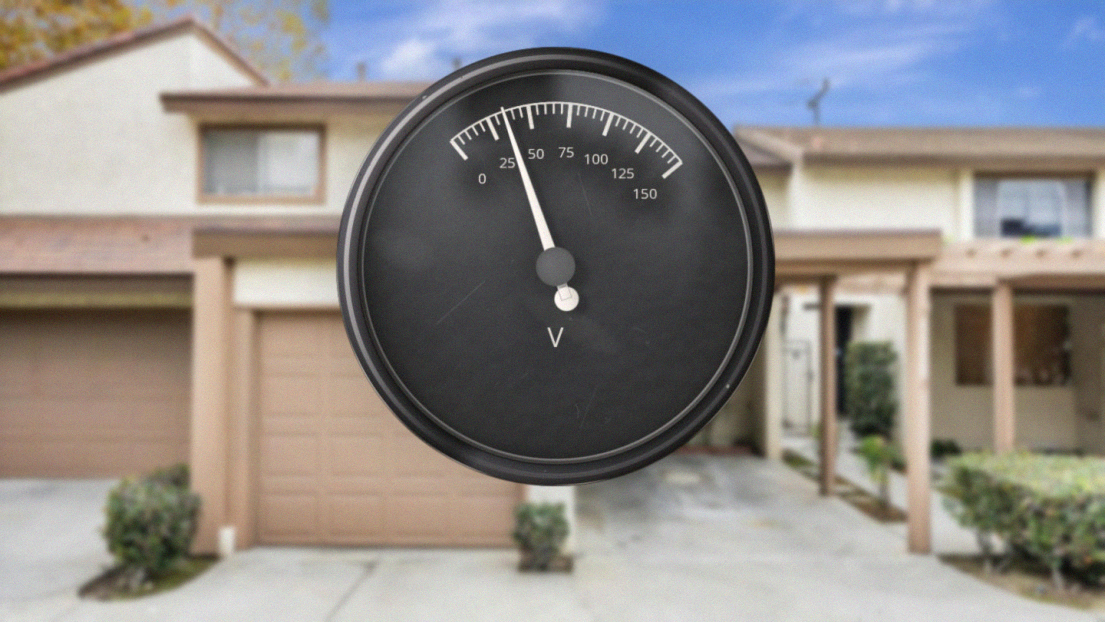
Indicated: {"value": 35, "unit": "V"}
